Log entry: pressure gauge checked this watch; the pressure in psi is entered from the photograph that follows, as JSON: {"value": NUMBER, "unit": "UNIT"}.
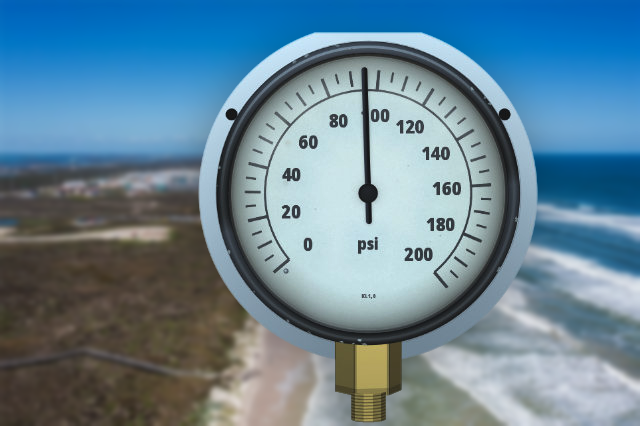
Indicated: {"value": 95, "unit": "psi"}
